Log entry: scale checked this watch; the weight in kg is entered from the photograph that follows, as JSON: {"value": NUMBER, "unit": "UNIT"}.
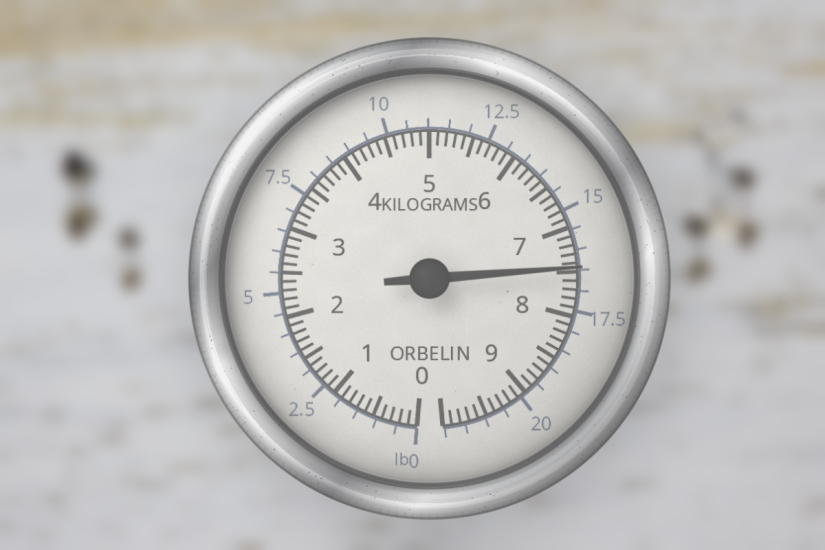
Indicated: {"value": 7.45, "unit": "kg"}
